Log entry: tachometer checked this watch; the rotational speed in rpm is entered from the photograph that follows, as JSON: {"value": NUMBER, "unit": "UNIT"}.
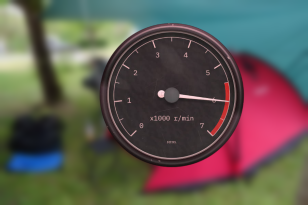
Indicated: {"value": 6000, "unit": "rpm"}
